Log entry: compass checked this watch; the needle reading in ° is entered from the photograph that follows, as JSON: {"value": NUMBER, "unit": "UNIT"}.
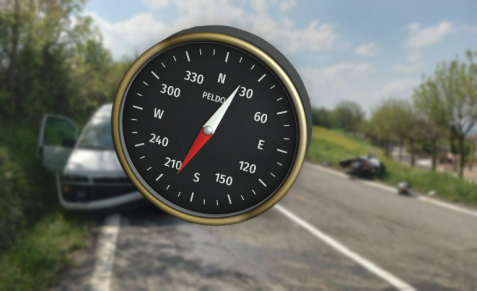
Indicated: {"value": 200, "unit": "°"}
